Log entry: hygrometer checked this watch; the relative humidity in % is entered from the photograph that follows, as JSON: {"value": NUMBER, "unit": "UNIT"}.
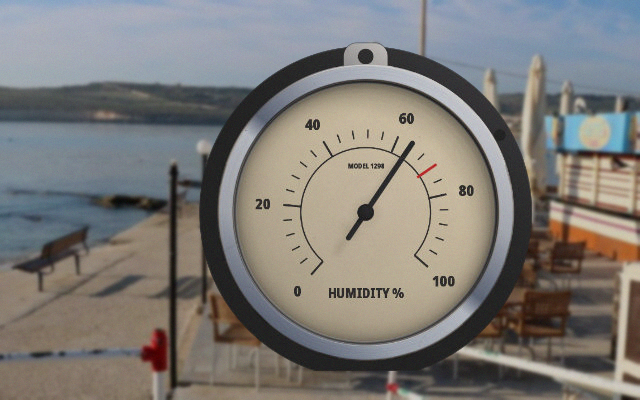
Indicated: {"value": 64, "unit": "%"}
